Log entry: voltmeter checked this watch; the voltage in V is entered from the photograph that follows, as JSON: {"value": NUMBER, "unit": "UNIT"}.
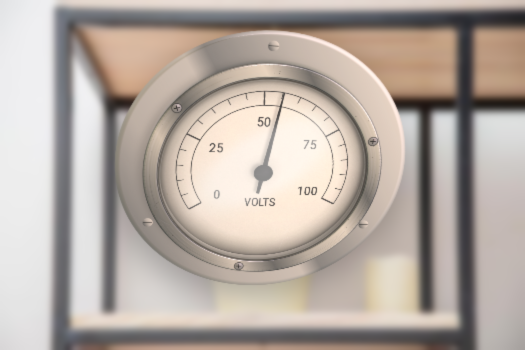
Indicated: {"value": 55, "unit": "V"}
